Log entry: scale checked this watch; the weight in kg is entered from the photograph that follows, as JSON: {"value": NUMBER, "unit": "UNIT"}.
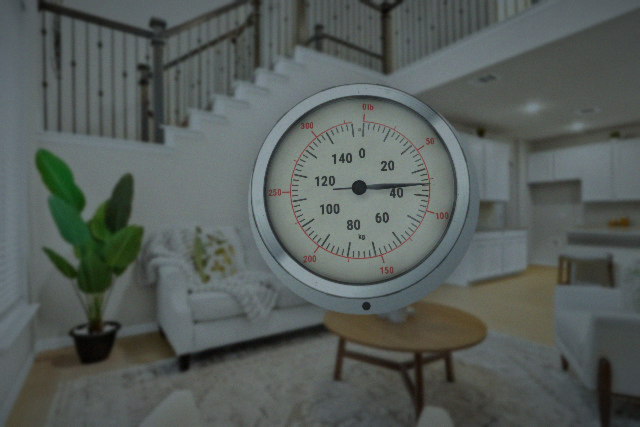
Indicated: {"value": 36, "unit": "kg"}
